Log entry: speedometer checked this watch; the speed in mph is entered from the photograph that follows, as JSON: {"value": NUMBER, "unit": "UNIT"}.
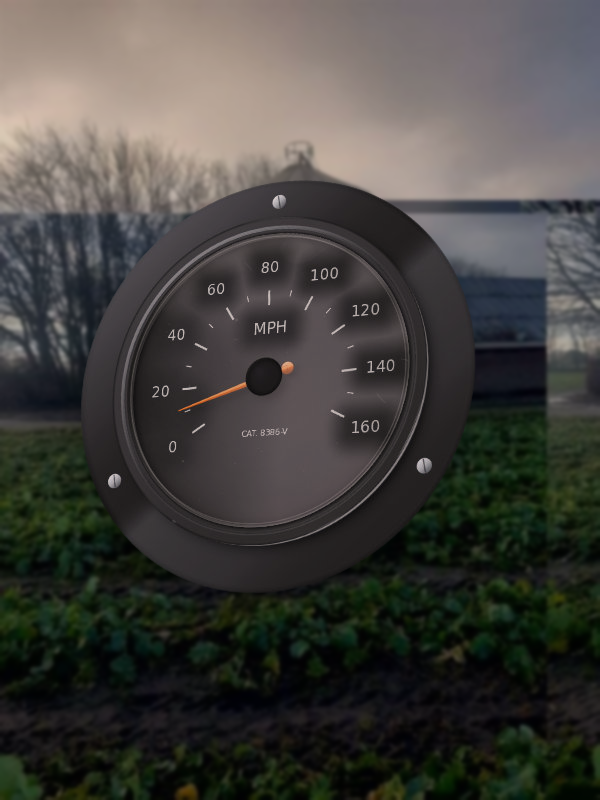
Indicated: {"value": 10, "unit": "mph"}
